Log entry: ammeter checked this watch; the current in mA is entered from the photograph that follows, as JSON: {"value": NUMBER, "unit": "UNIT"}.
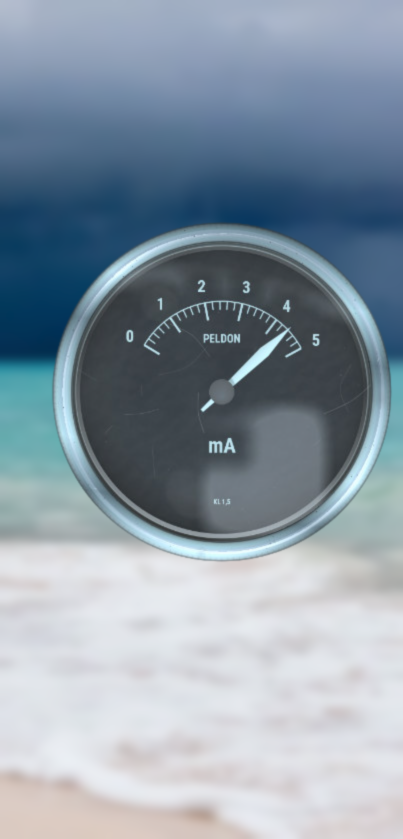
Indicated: {"value": 4.4, "unit": "mA"}
